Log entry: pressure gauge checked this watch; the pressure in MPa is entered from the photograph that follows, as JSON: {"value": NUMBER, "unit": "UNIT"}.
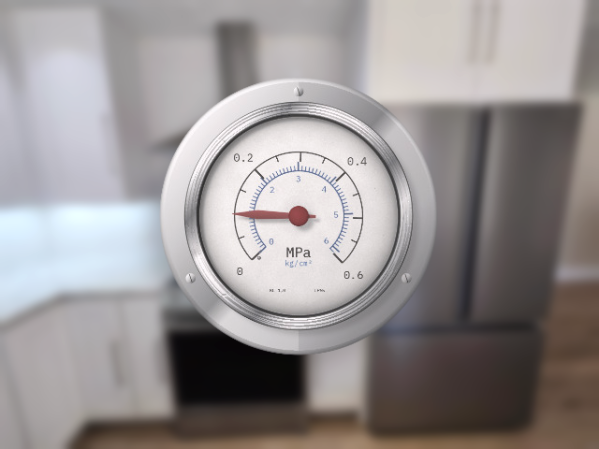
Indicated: {"value": 0.1, "unit": "MPa"}
